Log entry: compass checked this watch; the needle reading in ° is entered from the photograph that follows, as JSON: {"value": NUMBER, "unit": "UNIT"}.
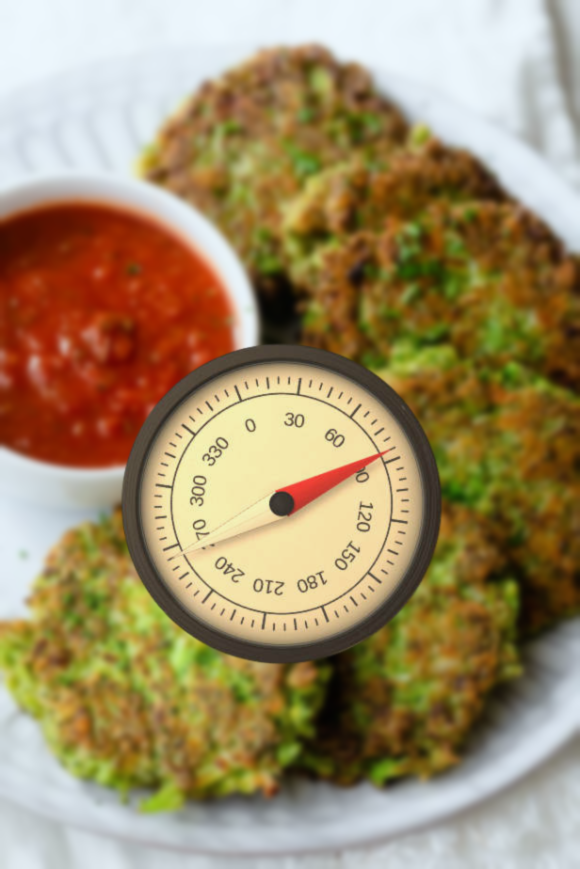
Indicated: {"value": 85, "unit": "°"}
